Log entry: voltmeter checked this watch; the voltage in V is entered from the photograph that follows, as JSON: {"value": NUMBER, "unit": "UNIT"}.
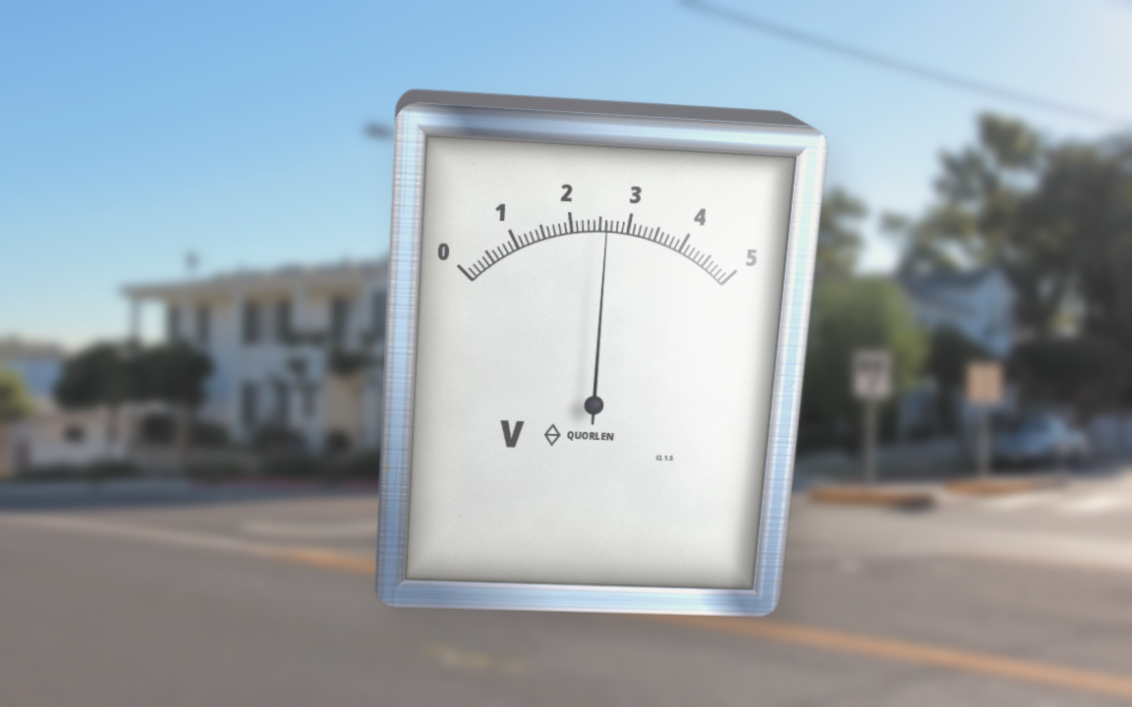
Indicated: {"value": 2.6, "unit": "V"}
